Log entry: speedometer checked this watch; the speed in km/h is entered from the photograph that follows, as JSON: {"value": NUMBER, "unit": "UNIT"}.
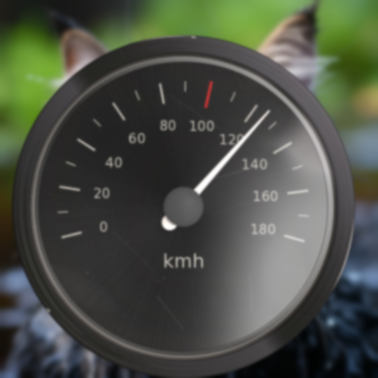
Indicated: {"value": 125, "unit": "km/h"}
